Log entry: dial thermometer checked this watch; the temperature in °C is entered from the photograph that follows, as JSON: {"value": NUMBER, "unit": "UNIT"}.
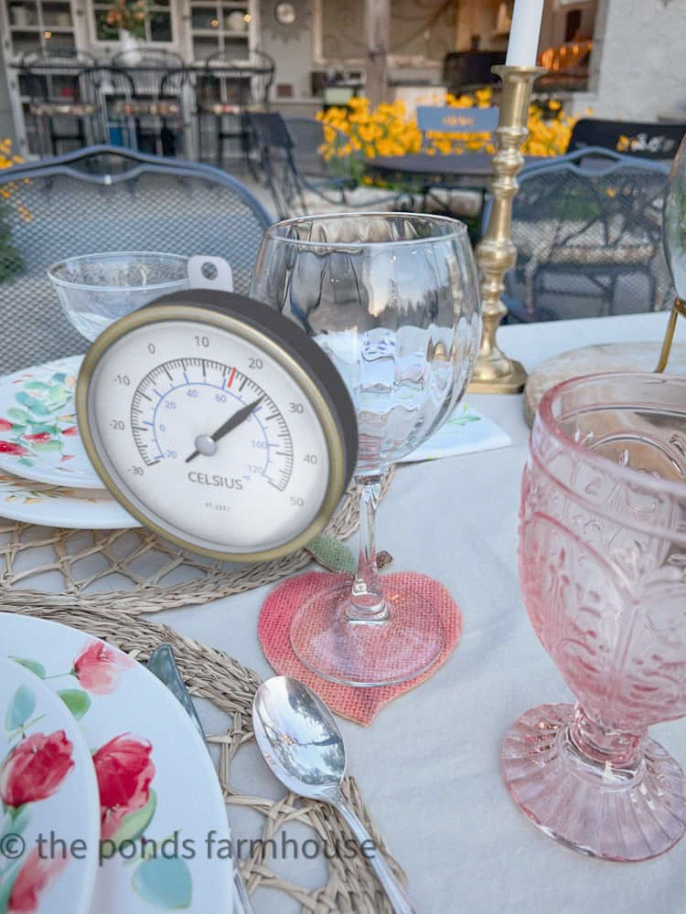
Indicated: {"value": 25, "unit": "°C"}
